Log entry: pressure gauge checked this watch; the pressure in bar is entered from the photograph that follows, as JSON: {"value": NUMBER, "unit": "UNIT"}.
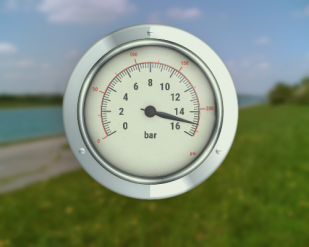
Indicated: {"value": 15, "unit": "bar"}
